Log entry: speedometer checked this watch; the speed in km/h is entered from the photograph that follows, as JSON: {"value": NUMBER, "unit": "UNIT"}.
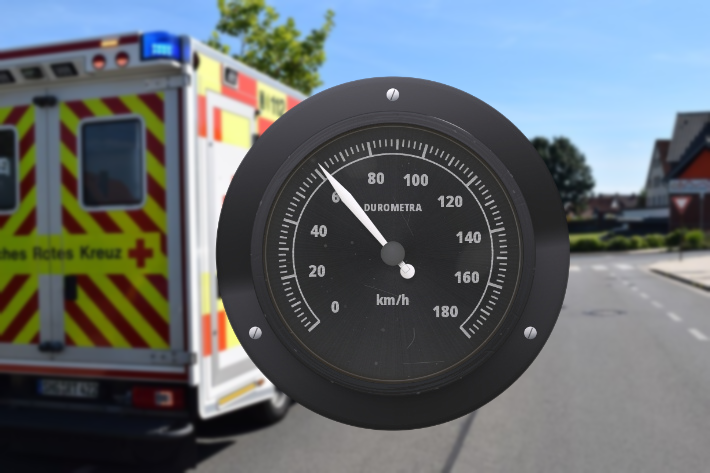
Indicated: {"value": 62, "unit": "km/h"}
